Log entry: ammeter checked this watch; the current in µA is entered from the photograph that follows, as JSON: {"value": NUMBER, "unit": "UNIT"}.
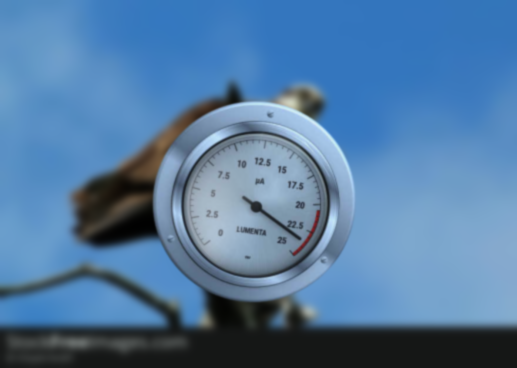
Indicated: {"value": 23.5, "unit": "µA"}
